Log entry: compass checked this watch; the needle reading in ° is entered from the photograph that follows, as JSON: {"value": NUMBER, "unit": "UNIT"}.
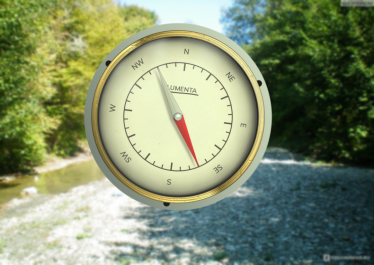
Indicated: {"value": 150, "unit": "°"}
